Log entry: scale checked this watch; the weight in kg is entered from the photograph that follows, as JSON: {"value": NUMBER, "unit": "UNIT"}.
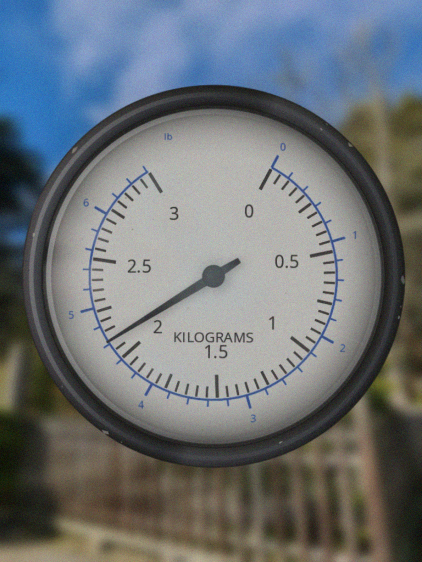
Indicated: {"value": 2.1, "unit": "kg"}
